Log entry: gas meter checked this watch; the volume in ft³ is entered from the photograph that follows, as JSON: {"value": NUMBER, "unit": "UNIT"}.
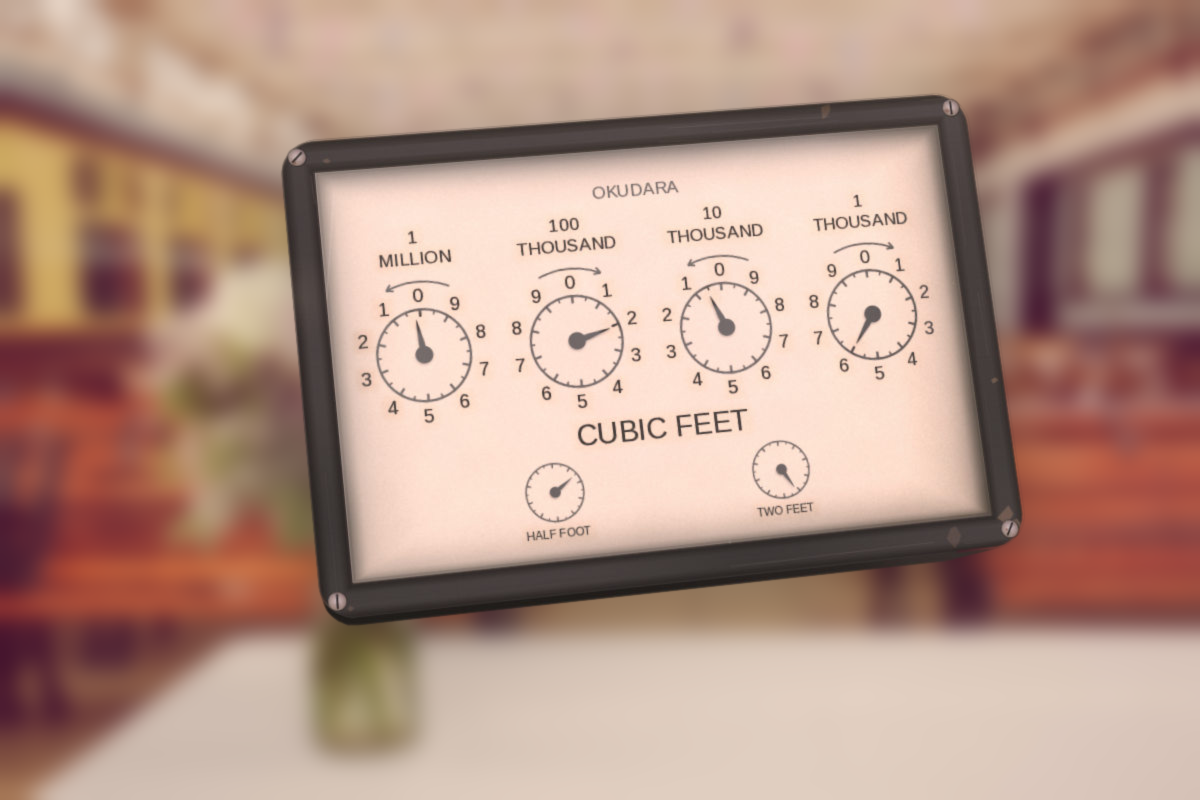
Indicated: {"value": 20600, "unit": "ft³"}
